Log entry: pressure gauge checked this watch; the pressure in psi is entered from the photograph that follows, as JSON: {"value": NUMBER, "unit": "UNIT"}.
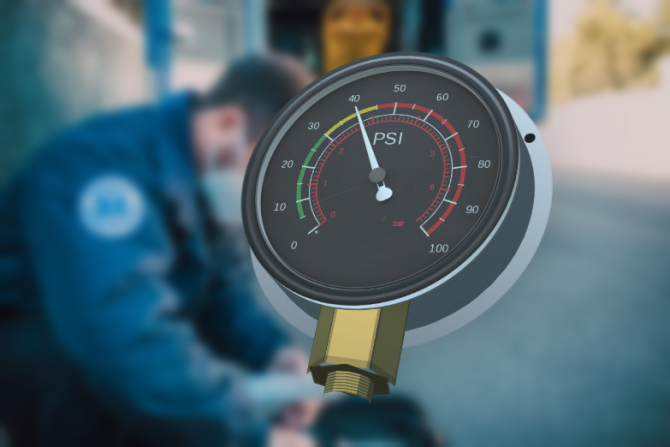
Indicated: {"value": 40, "unit": "psi"}
